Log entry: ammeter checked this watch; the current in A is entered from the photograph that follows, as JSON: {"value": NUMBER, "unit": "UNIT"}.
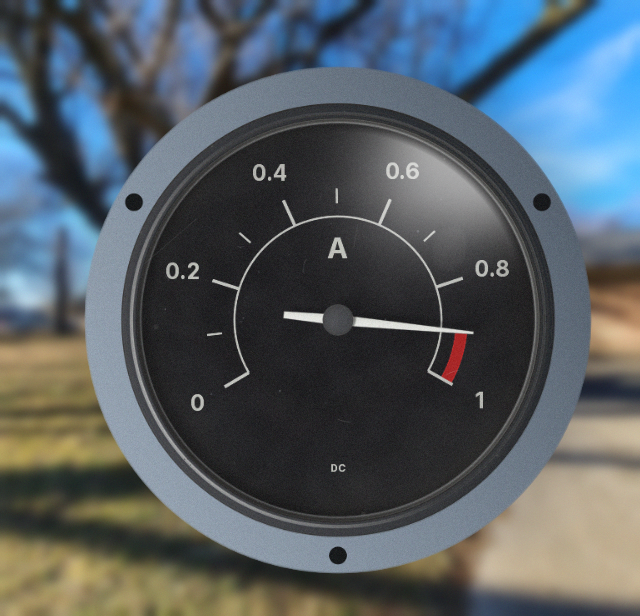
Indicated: {"value": 0.9, "unit": "A"}
